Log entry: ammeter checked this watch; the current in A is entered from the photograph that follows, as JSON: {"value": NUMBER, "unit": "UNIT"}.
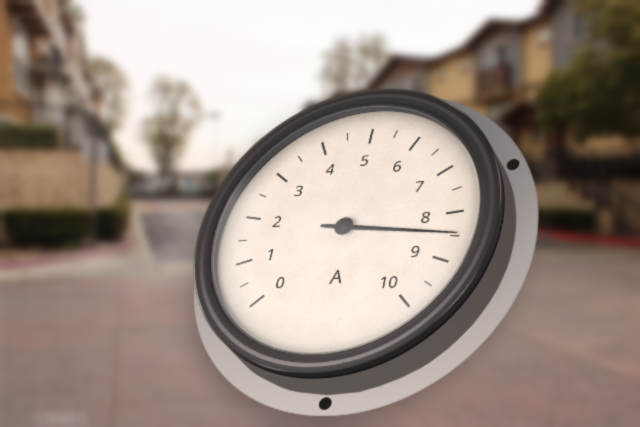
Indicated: {"value": 8.5, "unit": "A"}
